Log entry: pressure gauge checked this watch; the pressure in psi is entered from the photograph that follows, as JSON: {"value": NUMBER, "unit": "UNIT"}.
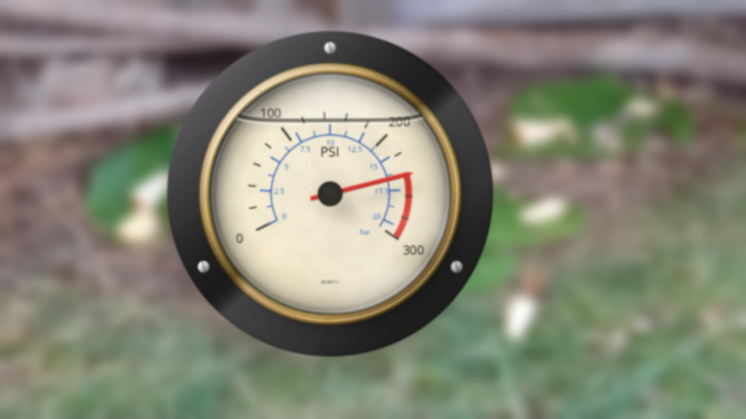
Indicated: {"value": 240, "unit": "psi"}
